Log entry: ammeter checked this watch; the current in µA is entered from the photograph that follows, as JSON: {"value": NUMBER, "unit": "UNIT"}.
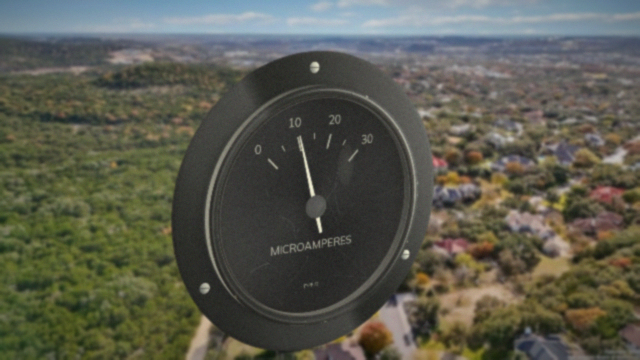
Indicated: {"value": 10, "unit": "µA"}
